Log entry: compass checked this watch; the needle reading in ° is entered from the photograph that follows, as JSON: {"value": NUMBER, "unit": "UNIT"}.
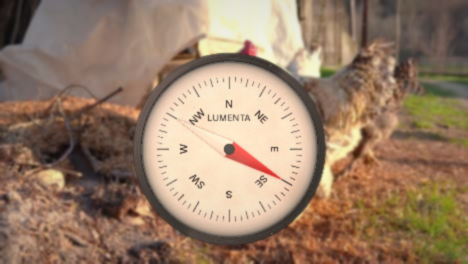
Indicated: {"value": 120, "unit": "°"}
